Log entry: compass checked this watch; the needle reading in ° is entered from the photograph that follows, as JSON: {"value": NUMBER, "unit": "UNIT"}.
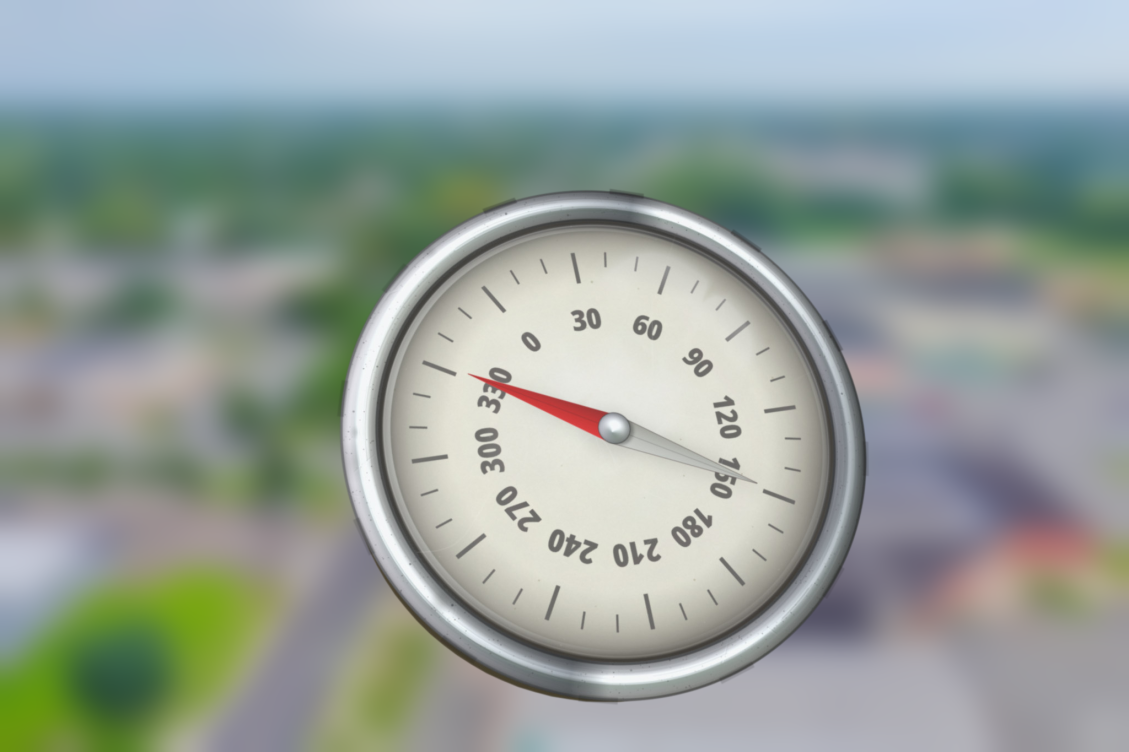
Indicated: {"value": 330, "unit": "°"}
